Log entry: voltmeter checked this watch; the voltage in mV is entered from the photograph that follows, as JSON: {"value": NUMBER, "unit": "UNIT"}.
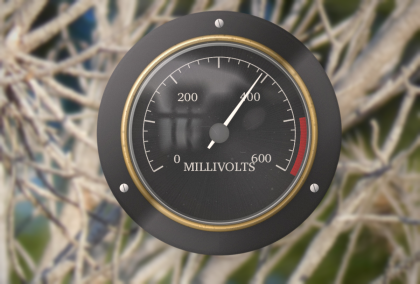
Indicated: {"value": 390, "unit": "mV"}
